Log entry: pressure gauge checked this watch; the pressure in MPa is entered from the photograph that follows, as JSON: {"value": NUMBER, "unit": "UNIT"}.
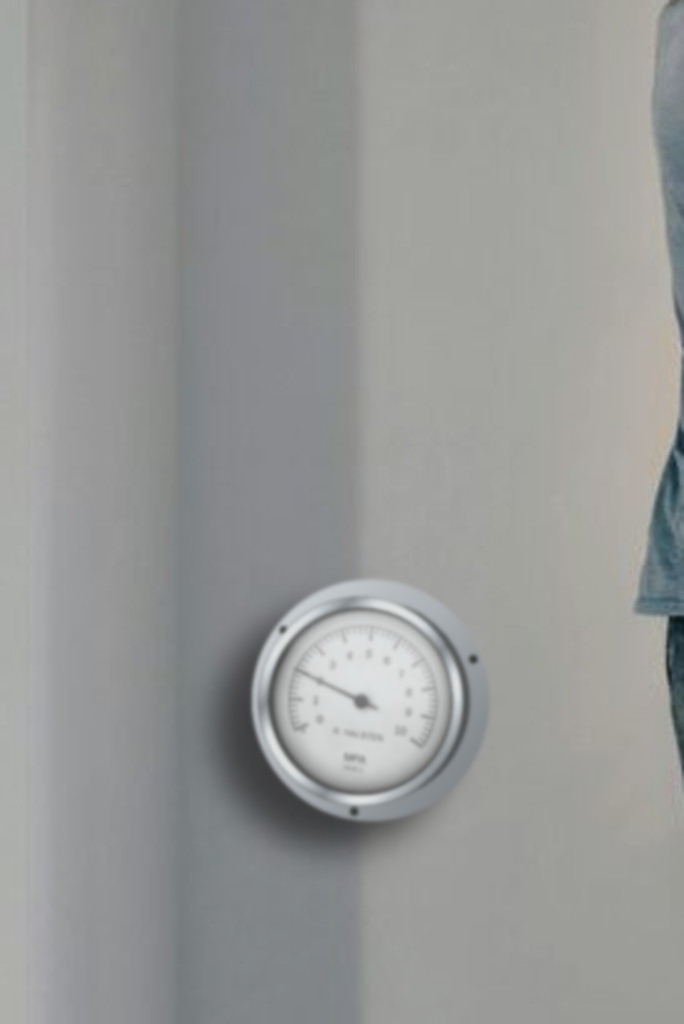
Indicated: {"value": 2, "unit": "MPa"}
